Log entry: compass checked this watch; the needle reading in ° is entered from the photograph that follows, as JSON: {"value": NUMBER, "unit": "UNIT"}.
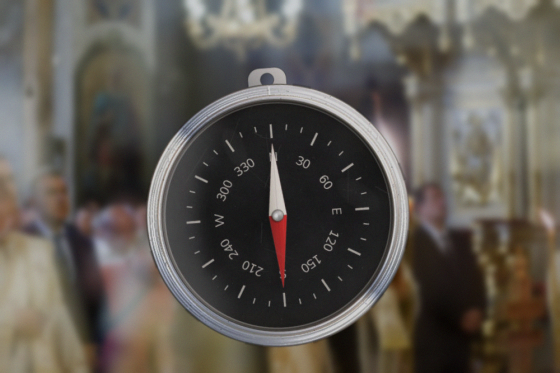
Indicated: {"value": 180, "unit": "°"}
